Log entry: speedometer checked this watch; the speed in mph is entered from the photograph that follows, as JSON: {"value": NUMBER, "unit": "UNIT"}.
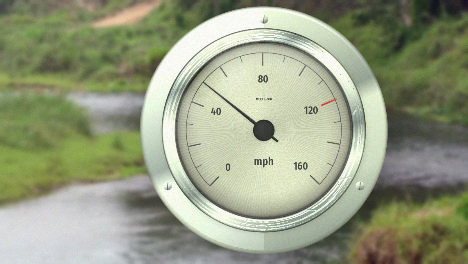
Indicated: {"value": 50, "unit": "mph"}
